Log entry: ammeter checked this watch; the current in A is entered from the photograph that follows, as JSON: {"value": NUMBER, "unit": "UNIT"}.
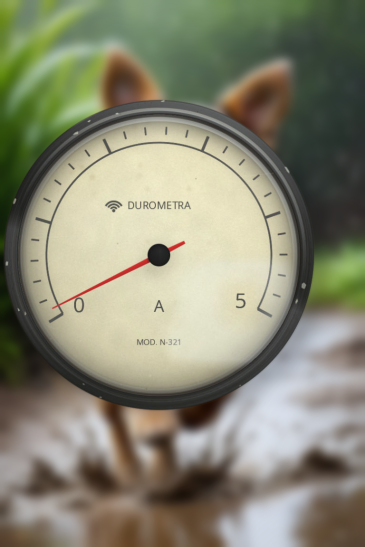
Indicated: {"value": 0.1, "unit": "A"}
